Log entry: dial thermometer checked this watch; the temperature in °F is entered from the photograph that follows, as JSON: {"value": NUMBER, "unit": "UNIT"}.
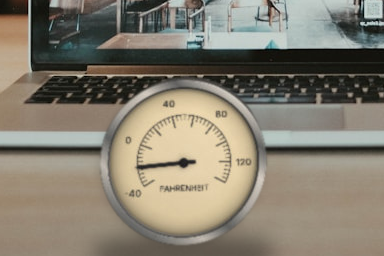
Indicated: {"value": -20, "unit": "°F"}
